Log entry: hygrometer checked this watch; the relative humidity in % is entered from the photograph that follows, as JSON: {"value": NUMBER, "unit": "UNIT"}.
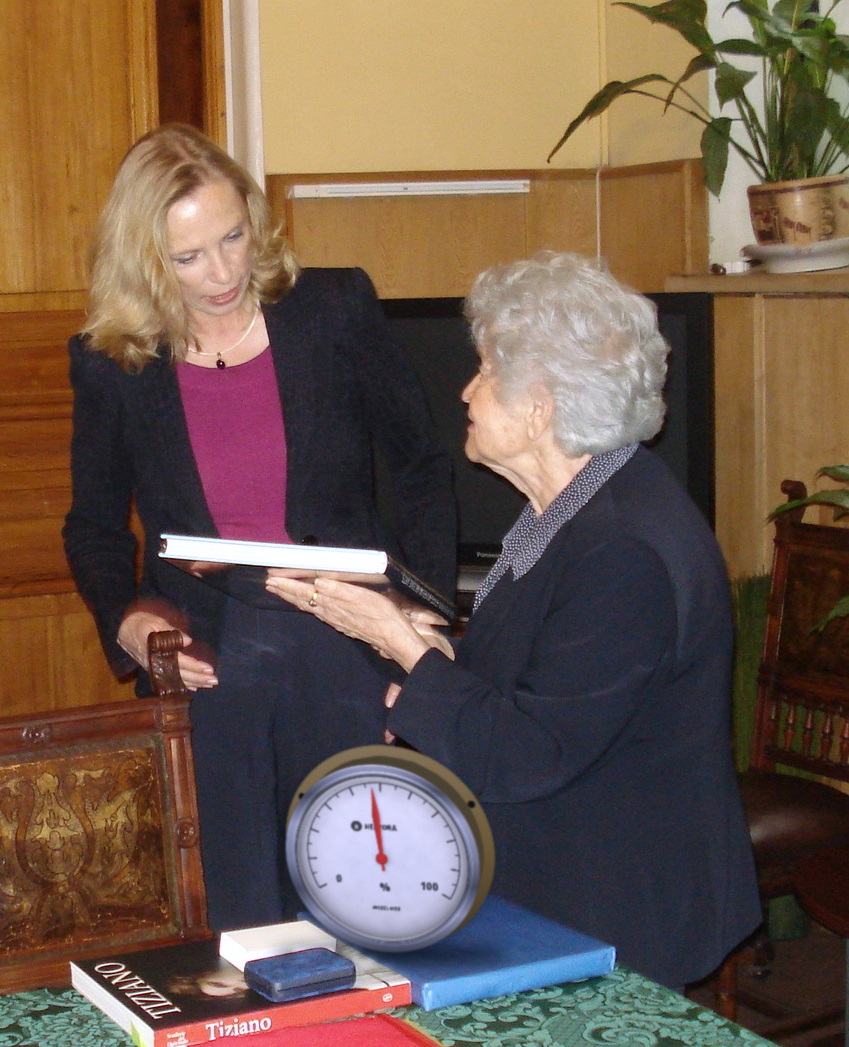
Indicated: {"value": 47.5, "unit": "%"}
